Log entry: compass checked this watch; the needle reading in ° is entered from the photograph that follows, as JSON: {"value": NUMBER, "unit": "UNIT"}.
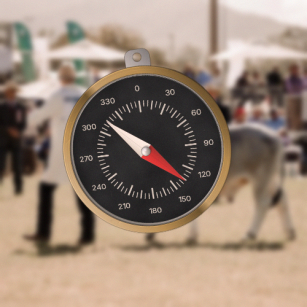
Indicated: {"value": 135, "unit": "°"}
